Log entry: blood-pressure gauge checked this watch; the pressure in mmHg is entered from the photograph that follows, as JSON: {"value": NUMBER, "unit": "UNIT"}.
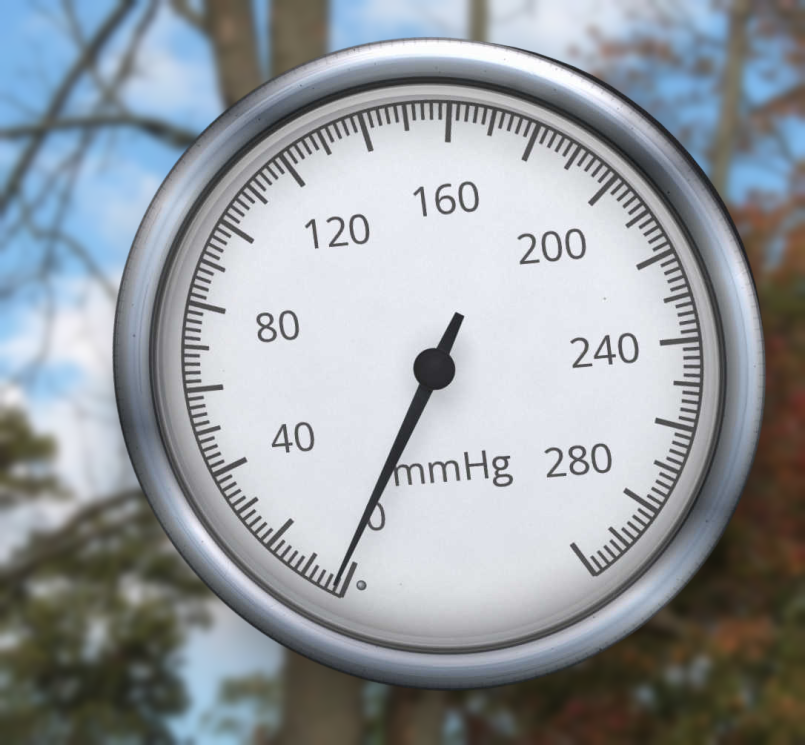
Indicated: {"value": 2, "unit": "mmHg"}
